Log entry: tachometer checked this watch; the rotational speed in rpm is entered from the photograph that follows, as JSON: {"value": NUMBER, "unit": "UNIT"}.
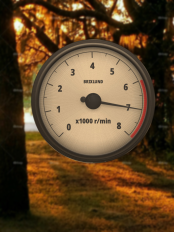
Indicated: {"value": 7000, "unit": "rpm"}
